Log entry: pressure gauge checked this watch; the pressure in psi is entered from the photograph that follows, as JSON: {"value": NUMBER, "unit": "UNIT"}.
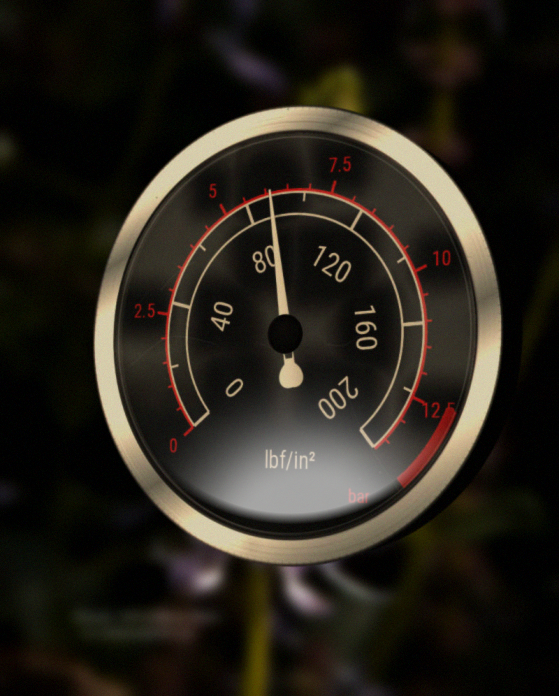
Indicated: {"value": 90, "unit": "psi"}
